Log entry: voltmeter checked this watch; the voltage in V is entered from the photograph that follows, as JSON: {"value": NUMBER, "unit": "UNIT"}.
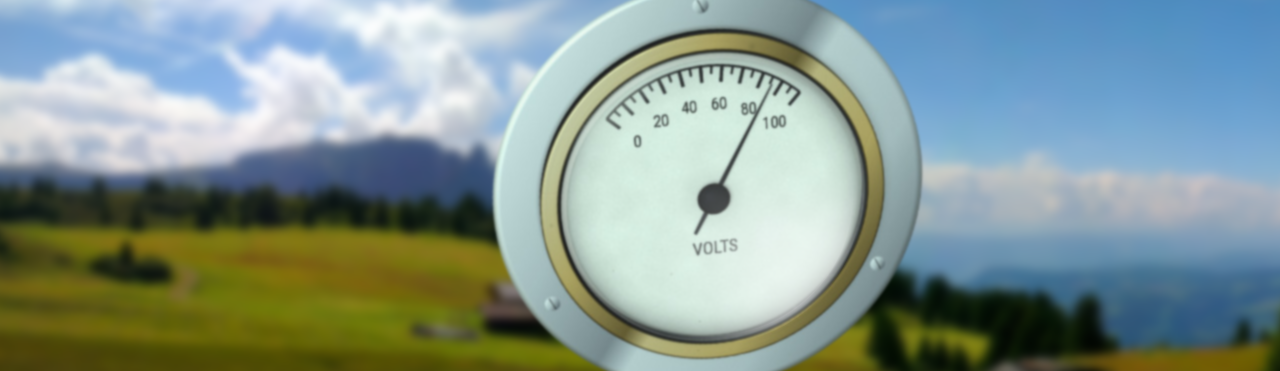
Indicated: {"value": 85, "unit": "V"}
